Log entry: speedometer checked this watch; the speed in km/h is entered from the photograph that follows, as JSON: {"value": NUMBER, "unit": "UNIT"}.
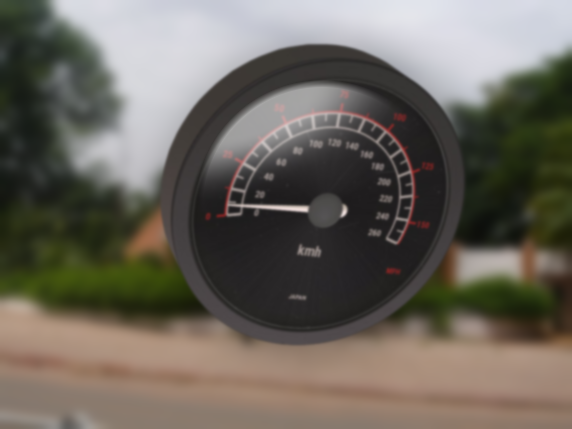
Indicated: {"value": 10, "unit": "km/h"}
